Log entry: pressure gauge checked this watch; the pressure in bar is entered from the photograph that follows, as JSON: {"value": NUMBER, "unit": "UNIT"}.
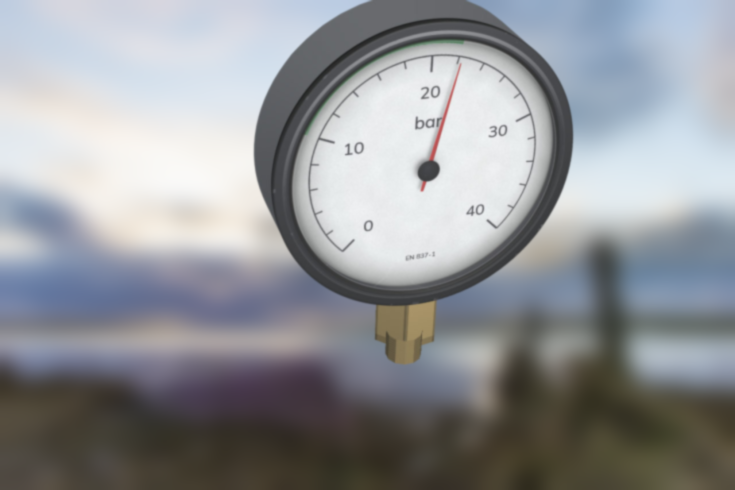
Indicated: {"value": 22, "unit": "bar"}
